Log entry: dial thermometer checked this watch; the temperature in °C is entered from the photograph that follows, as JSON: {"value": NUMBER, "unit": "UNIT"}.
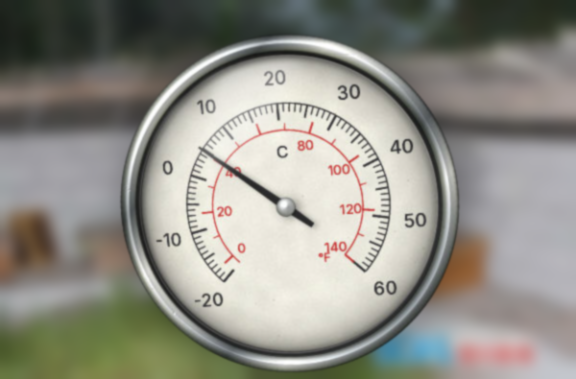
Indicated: {"value": 5, "unit": "°C"}
